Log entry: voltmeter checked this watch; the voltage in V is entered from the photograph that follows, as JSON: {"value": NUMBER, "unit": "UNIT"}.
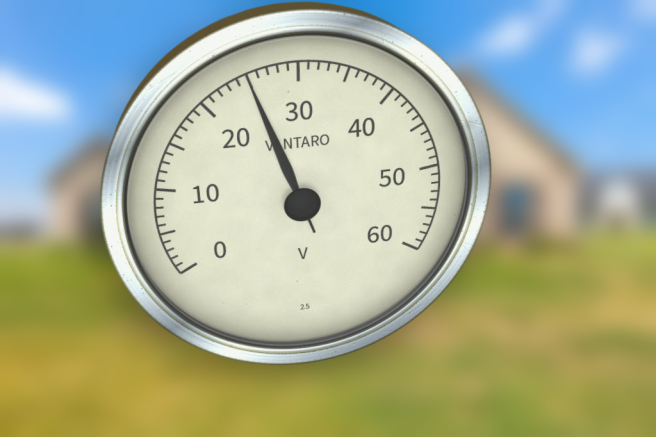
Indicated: {"value": 25, "unit": "V"}
